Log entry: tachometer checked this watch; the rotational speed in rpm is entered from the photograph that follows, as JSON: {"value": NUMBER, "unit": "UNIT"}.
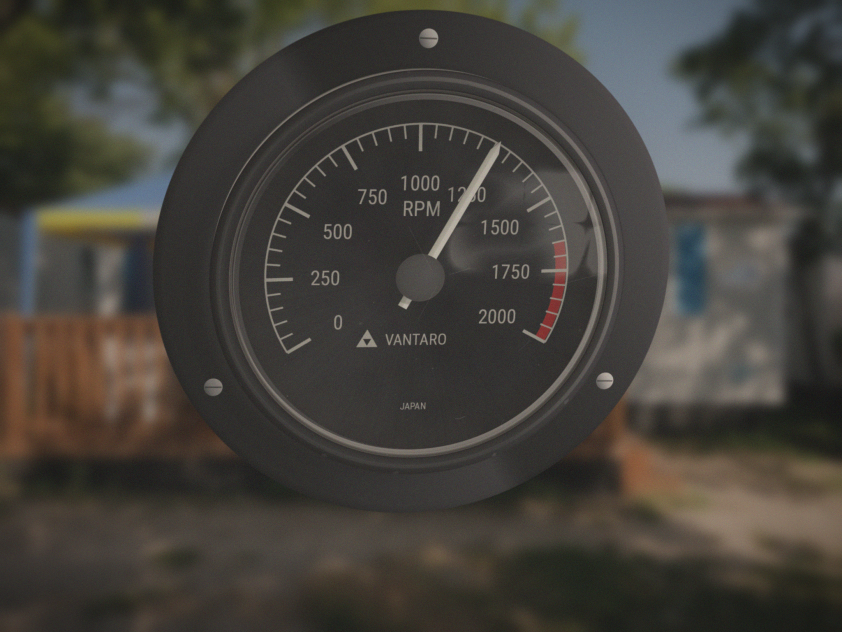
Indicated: {"value": 1250, "unit": "rpm"}
